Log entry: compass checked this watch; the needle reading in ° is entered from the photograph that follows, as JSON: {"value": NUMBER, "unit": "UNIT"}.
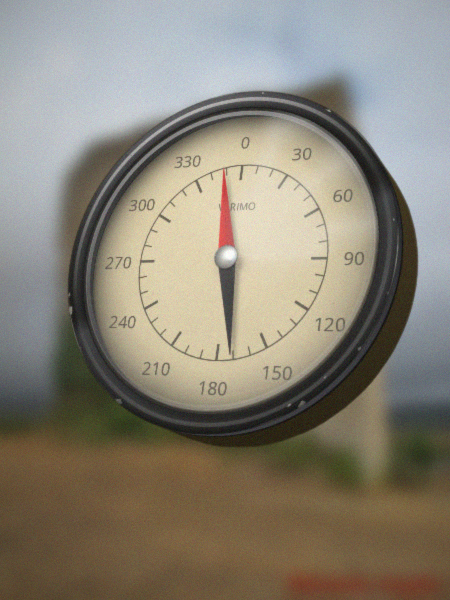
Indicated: {"value": 350, "unit": "°"}
